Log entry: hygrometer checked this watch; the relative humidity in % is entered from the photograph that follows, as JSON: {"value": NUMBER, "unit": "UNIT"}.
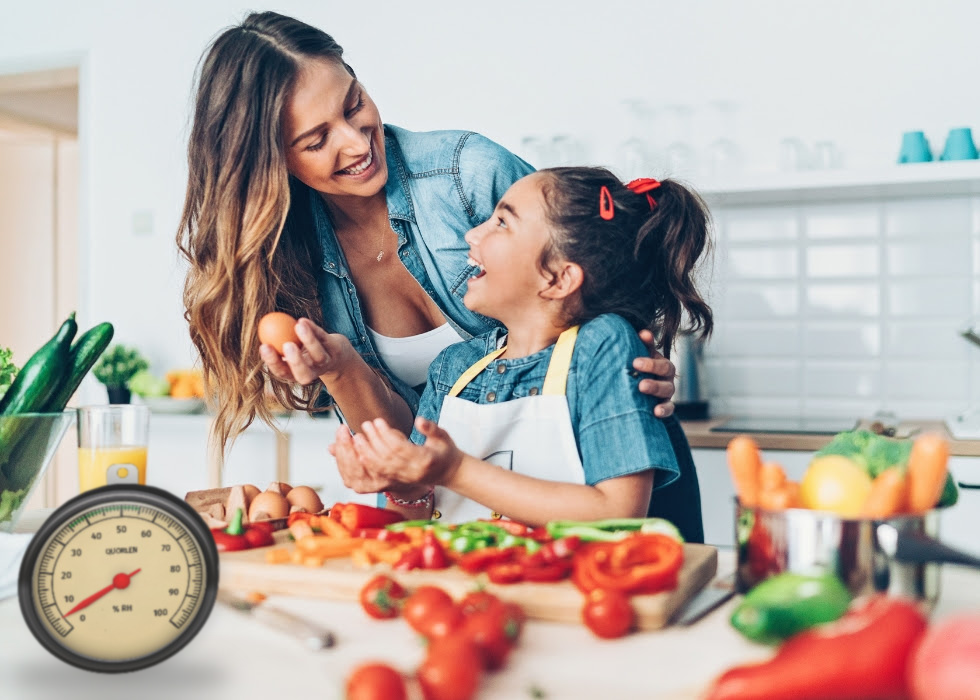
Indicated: {"value": 5, "unit": "%"}
